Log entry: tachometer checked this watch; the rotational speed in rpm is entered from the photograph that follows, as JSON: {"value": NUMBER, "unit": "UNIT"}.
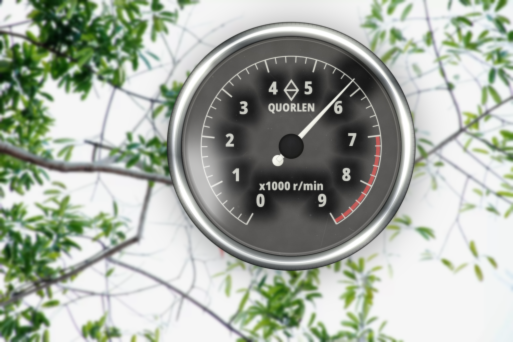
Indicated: {"value": 5800, "unit": "rpm"}
